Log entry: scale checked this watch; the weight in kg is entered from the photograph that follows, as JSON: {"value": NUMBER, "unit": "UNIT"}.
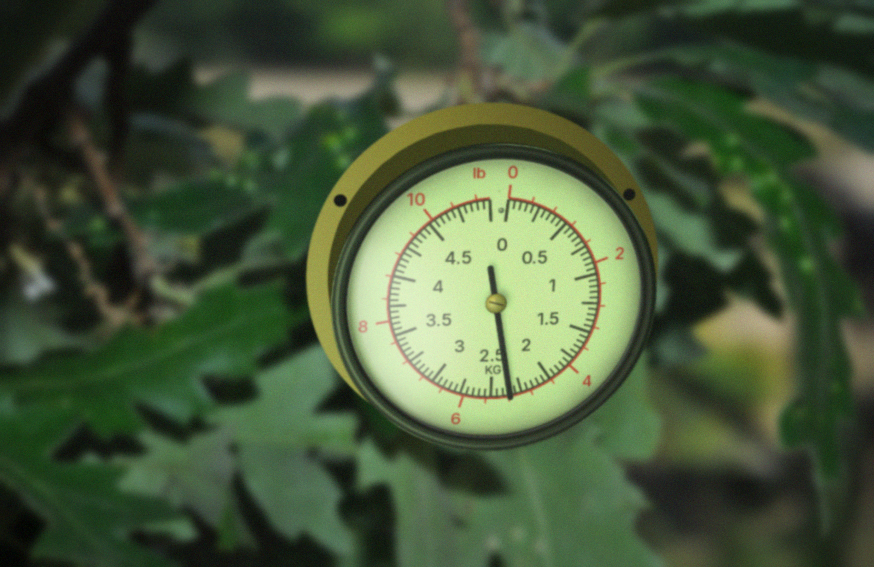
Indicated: {"value": 2.35, "unit": "kg"}
